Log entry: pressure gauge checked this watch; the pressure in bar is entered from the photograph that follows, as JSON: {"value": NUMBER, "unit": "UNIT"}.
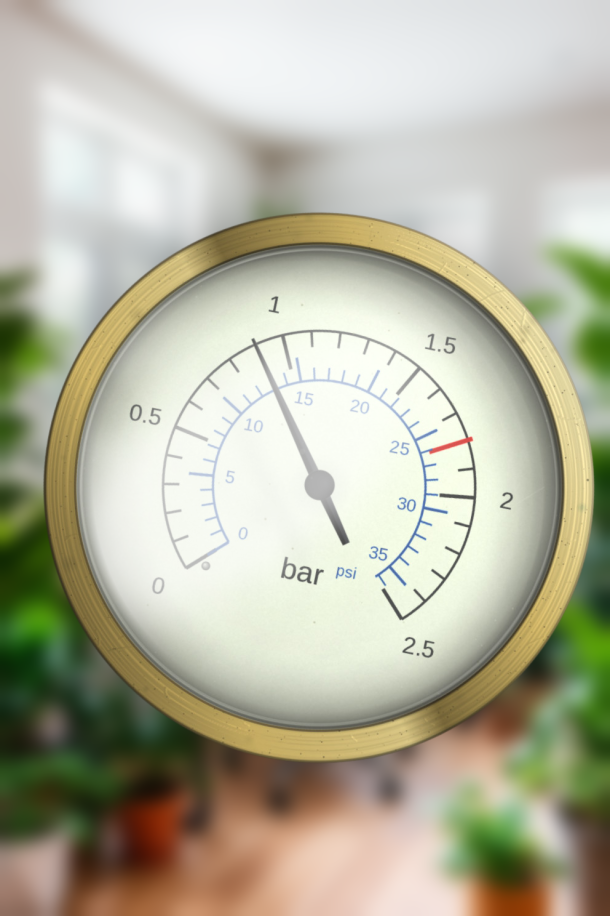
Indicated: {"value": 0.9, "unit": "bar"}
